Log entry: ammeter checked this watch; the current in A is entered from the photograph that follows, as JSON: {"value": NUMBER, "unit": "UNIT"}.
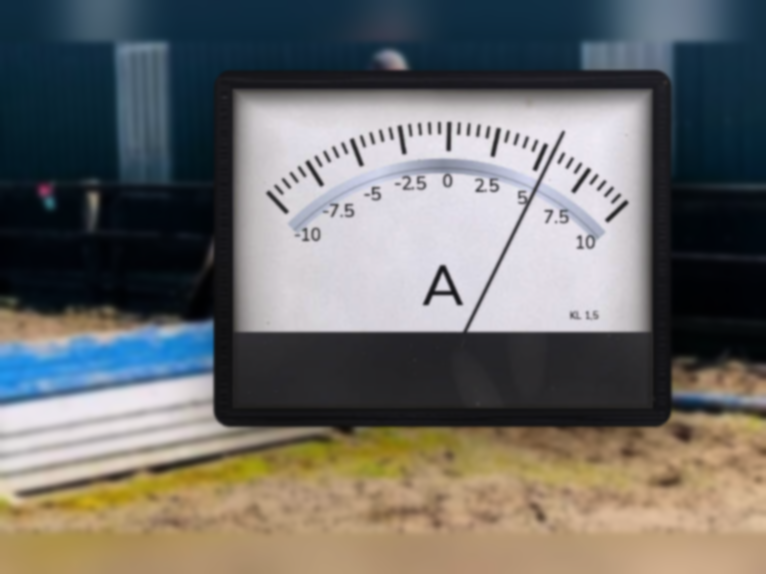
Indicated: {"value": 5.5, "unit": "A"}
